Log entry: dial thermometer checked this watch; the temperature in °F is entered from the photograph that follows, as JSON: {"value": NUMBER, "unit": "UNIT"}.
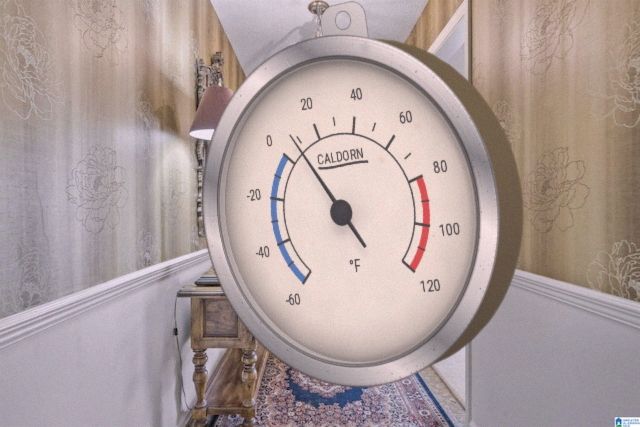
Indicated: {"value": 10, "unit": "°F"}
